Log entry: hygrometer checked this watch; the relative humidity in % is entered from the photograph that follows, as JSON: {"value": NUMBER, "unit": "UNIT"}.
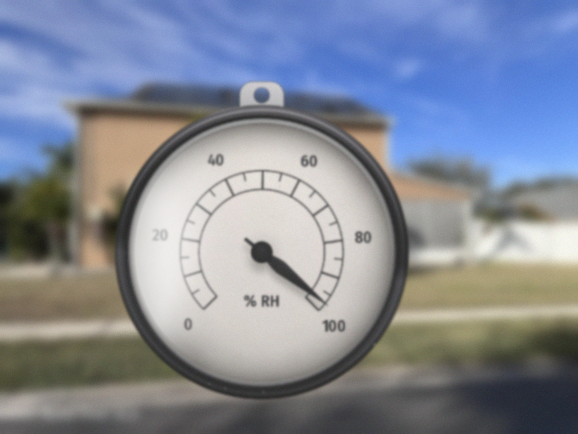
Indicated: {"value": 97.5, "unit": "%"}
